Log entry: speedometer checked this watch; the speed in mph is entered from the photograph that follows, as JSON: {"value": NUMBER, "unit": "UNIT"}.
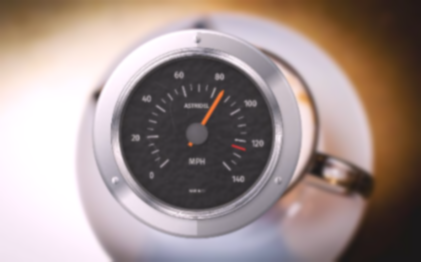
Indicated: {"value": 85, "unit": "mph"}
